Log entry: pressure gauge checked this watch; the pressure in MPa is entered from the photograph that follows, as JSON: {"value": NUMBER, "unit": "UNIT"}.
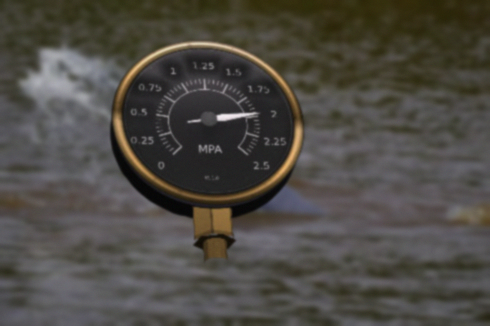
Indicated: {"value": 2, "unit": "MPa"}
